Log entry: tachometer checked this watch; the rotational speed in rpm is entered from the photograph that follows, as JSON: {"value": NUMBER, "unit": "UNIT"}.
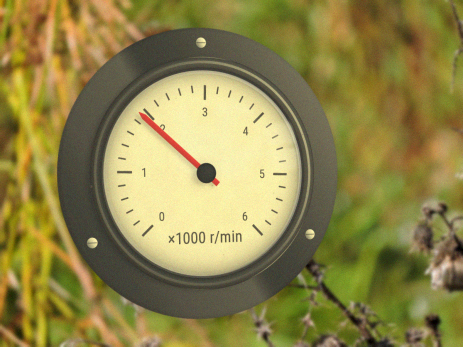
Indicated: {"value": 1900, "unit": "rpm"}
